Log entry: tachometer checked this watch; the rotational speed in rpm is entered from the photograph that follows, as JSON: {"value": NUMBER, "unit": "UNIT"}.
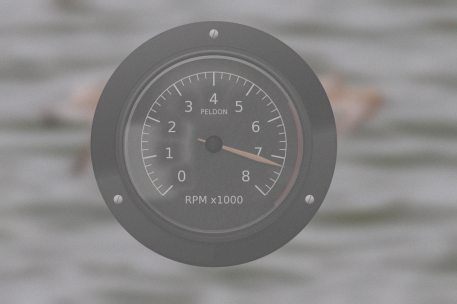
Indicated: {"value": 7200, "unit": "rpm"}
